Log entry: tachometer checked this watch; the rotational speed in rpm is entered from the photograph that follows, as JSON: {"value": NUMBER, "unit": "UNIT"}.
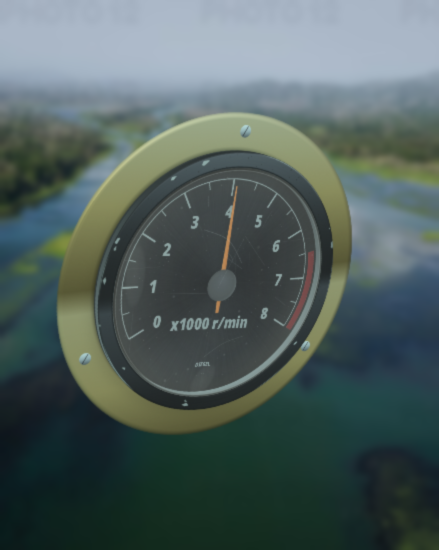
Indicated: {"value": 4000, "unit": "rpm"}
